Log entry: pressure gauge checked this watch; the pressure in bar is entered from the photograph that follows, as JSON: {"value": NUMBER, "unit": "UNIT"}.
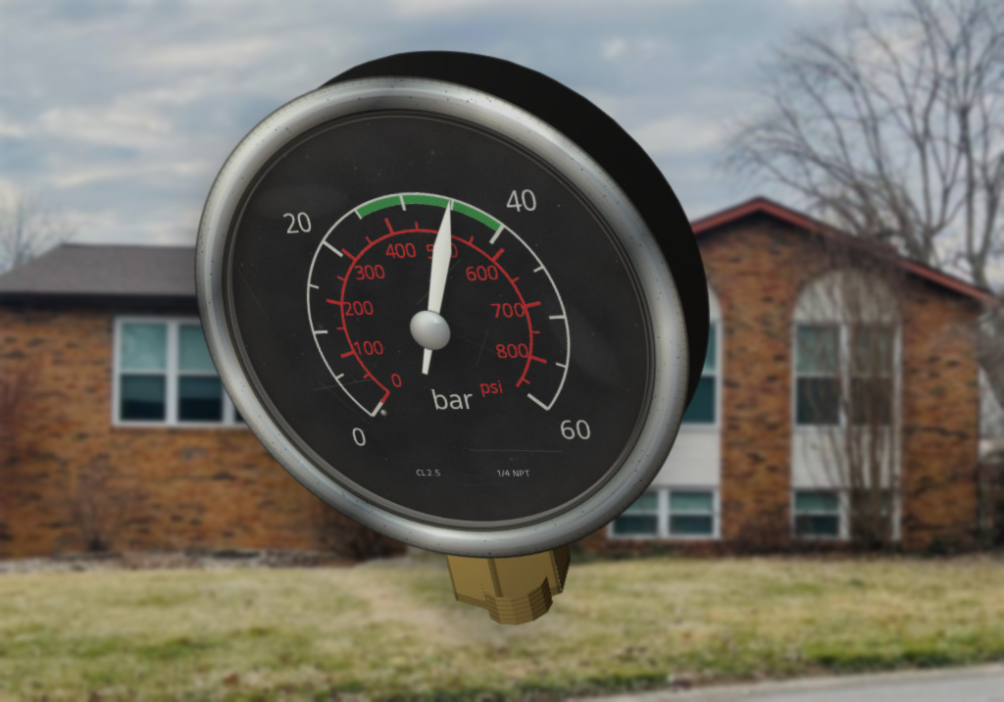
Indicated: {"value": 35, "unit": "bar"}
